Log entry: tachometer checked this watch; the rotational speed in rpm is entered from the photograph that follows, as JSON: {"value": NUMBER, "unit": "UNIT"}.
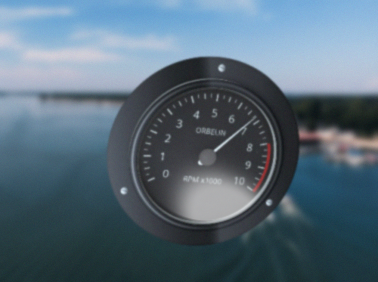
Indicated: {"value": 6750, "unit": "rpm"}
